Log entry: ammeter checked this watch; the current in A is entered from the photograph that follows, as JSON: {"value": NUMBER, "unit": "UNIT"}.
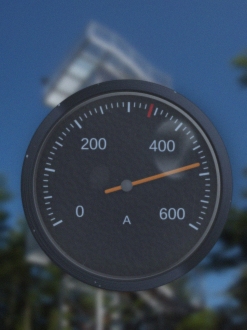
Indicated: {"value": 480, "unit": "A"}
